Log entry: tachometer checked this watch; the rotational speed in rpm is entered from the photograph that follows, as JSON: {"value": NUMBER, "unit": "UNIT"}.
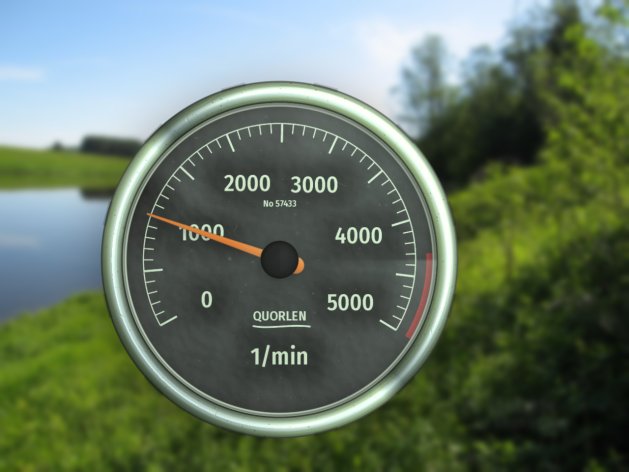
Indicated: {"value": 1000, "unit": "rpm"}
